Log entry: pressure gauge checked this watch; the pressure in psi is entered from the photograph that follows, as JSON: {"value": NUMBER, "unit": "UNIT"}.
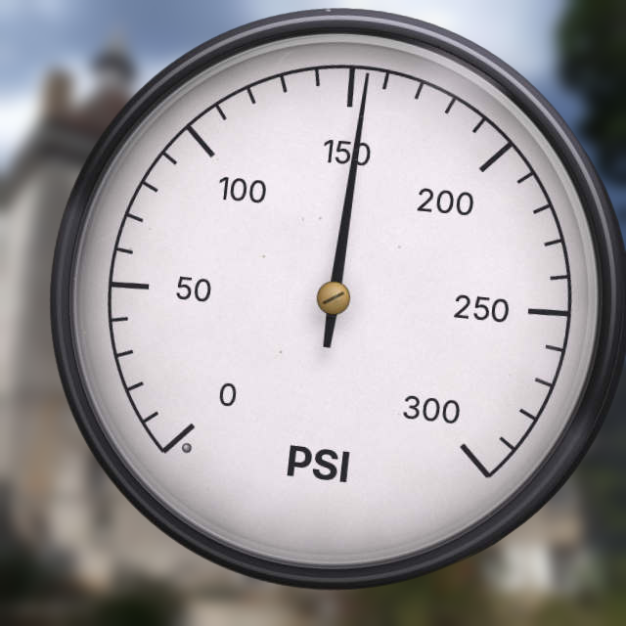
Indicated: {"value": 155, "unit": "psi"}
